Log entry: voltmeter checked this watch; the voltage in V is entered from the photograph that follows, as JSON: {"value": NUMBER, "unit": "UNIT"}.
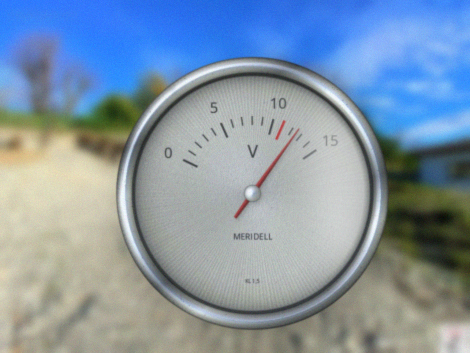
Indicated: {"value": 12.5, "unit": "V"}
